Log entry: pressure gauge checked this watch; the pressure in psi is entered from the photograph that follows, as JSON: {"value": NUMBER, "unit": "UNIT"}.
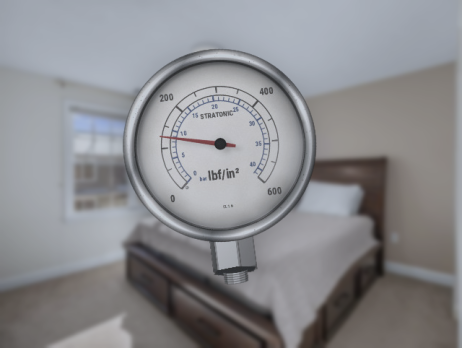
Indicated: {"value": 125, "unit": "psi"}
